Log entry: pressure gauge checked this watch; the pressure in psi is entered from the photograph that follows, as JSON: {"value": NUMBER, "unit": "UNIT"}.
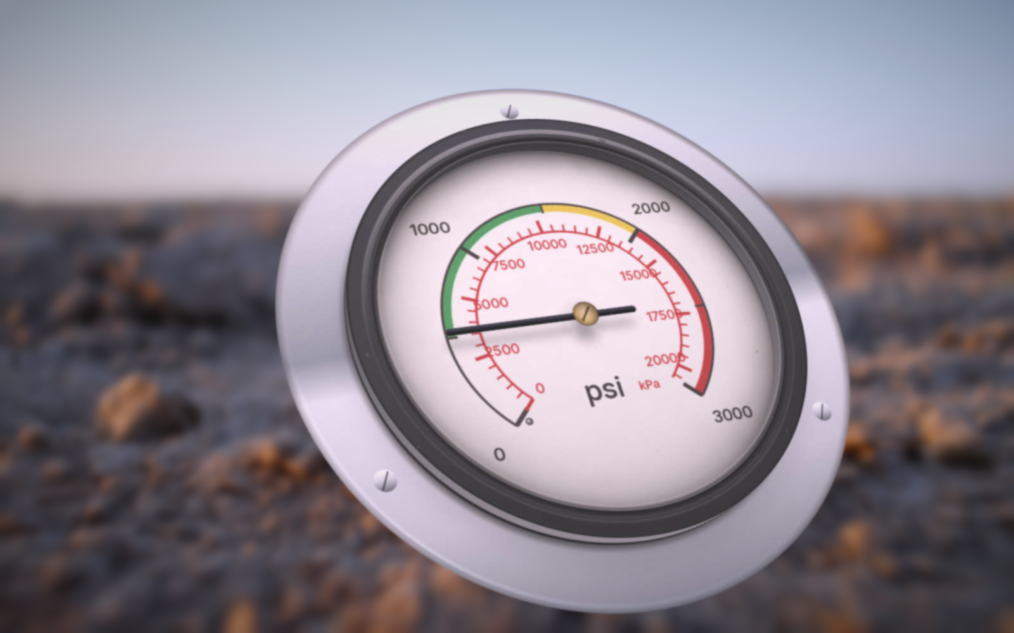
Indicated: {"value": 500, "unit": "psi"}
